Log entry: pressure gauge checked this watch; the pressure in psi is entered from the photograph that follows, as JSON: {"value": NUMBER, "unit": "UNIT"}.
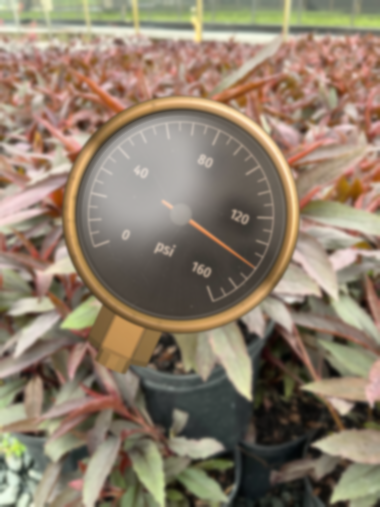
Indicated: {"value": 140, "unit": "psi"}
